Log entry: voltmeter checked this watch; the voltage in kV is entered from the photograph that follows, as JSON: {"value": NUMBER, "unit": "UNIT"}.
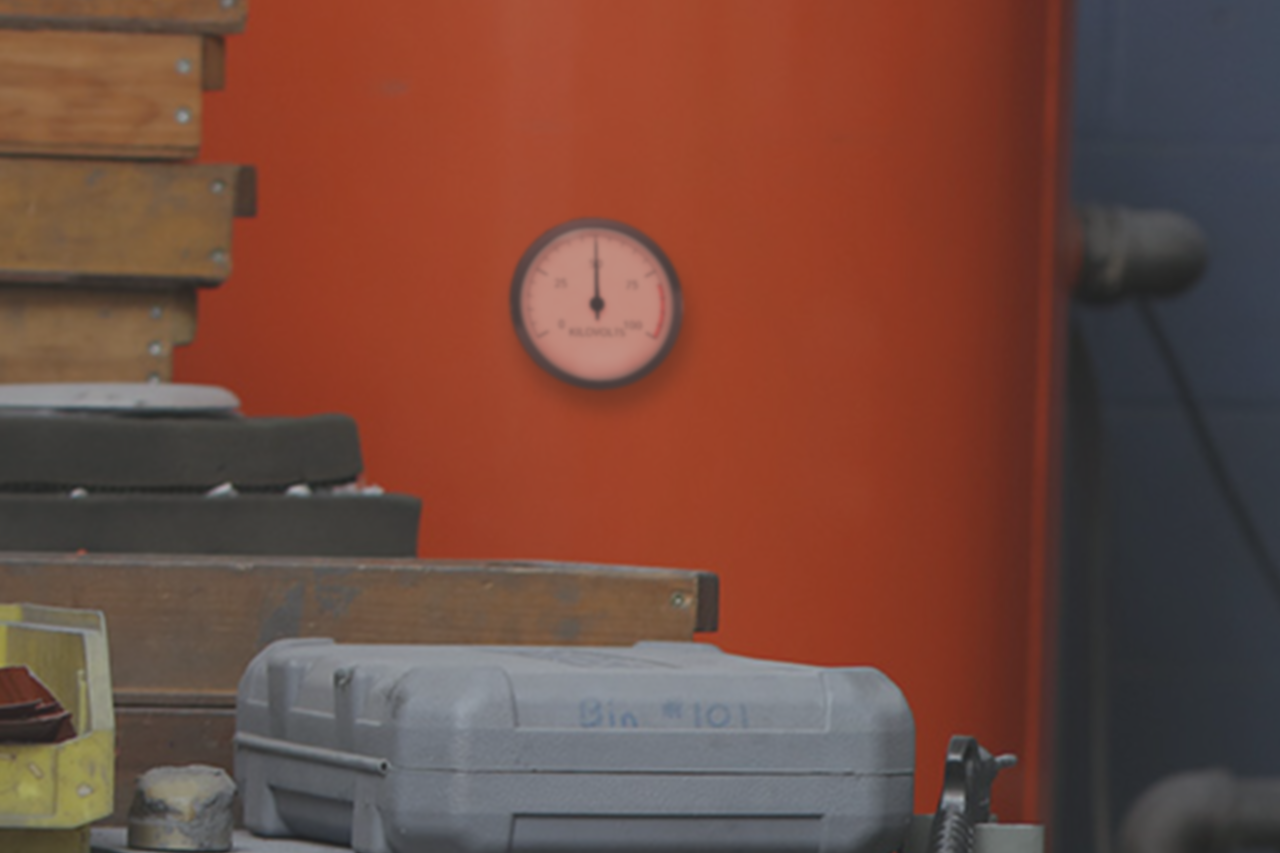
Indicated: {"value": 50, "unit": "kV"}
